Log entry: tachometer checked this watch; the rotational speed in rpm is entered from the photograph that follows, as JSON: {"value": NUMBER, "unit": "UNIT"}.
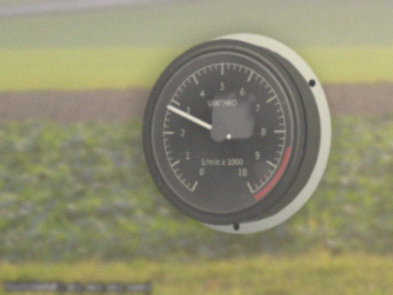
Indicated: {"value": 2800, "unit": "rpm"}
